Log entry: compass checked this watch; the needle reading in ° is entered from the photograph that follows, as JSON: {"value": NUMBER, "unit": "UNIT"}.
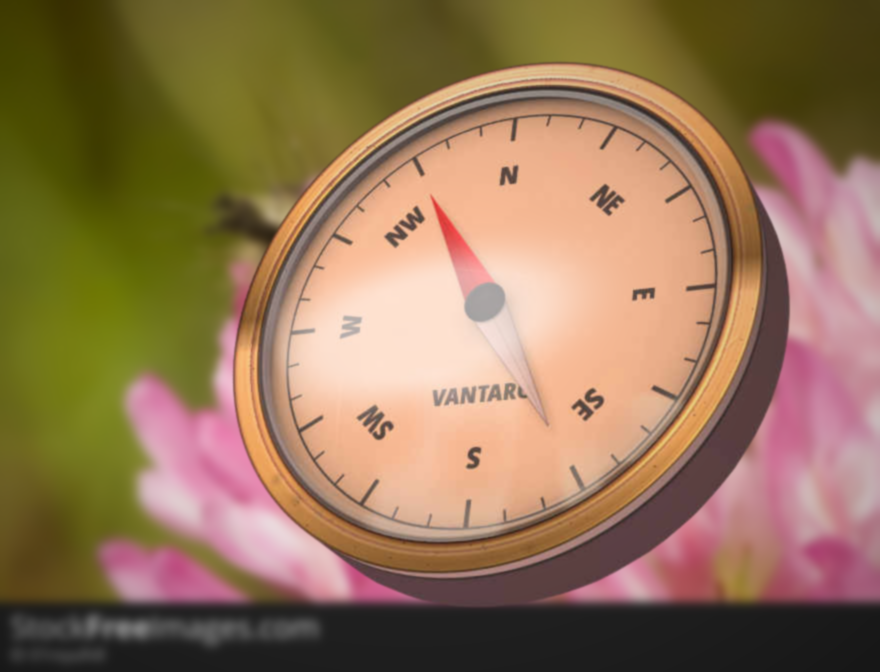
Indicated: {"value": 330, "unit": "°"}
